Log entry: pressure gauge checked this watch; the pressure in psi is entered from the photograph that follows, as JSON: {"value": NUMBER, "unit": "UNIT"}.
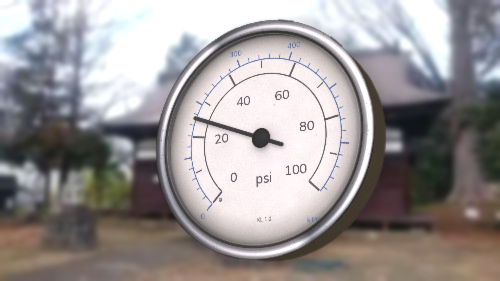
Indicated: {"value": 25, "unit": "psi"}
